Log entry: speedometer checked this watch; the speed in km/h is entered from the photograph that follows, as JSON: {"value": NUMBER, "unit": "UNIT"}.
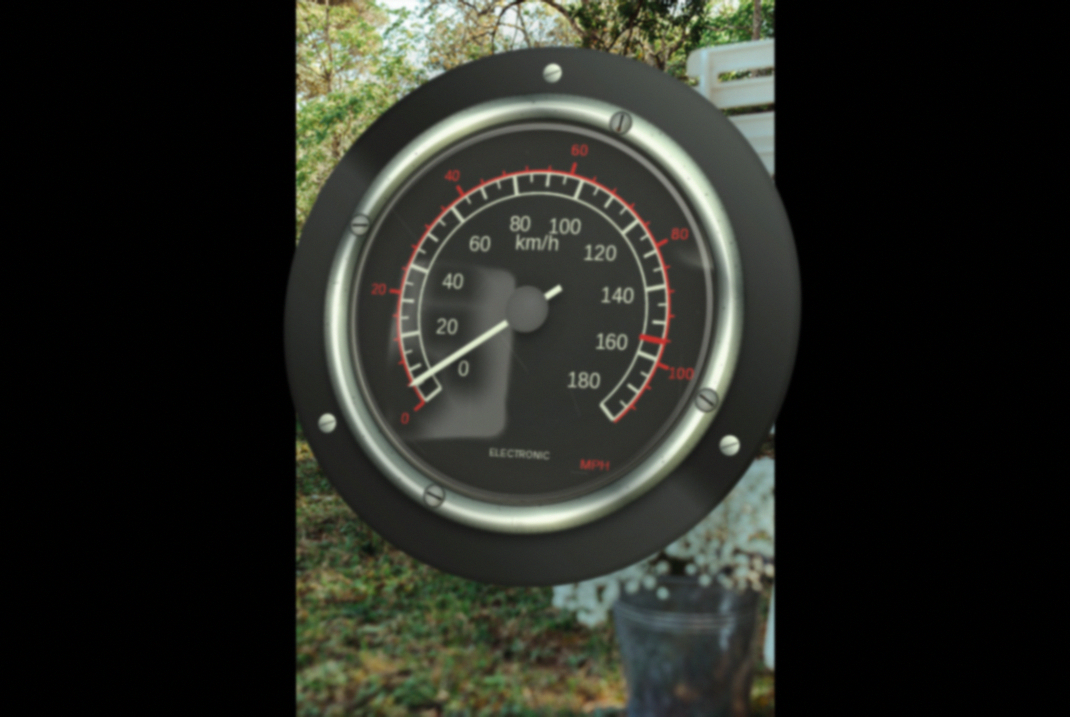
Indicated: {"value": 5, "unit": "km/h"}
